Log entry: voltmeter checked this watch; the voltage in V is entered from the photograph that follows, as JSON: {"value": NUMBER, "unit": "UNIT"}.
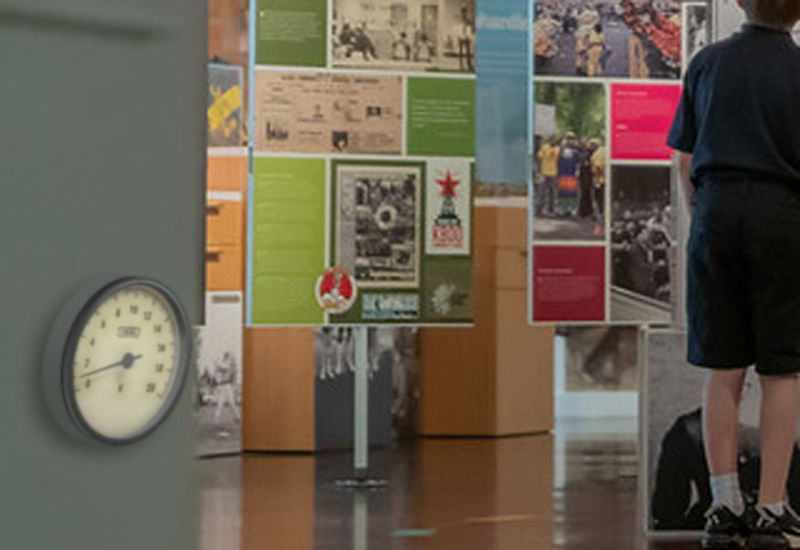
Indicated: {"value": 1, "unit": "V"}
